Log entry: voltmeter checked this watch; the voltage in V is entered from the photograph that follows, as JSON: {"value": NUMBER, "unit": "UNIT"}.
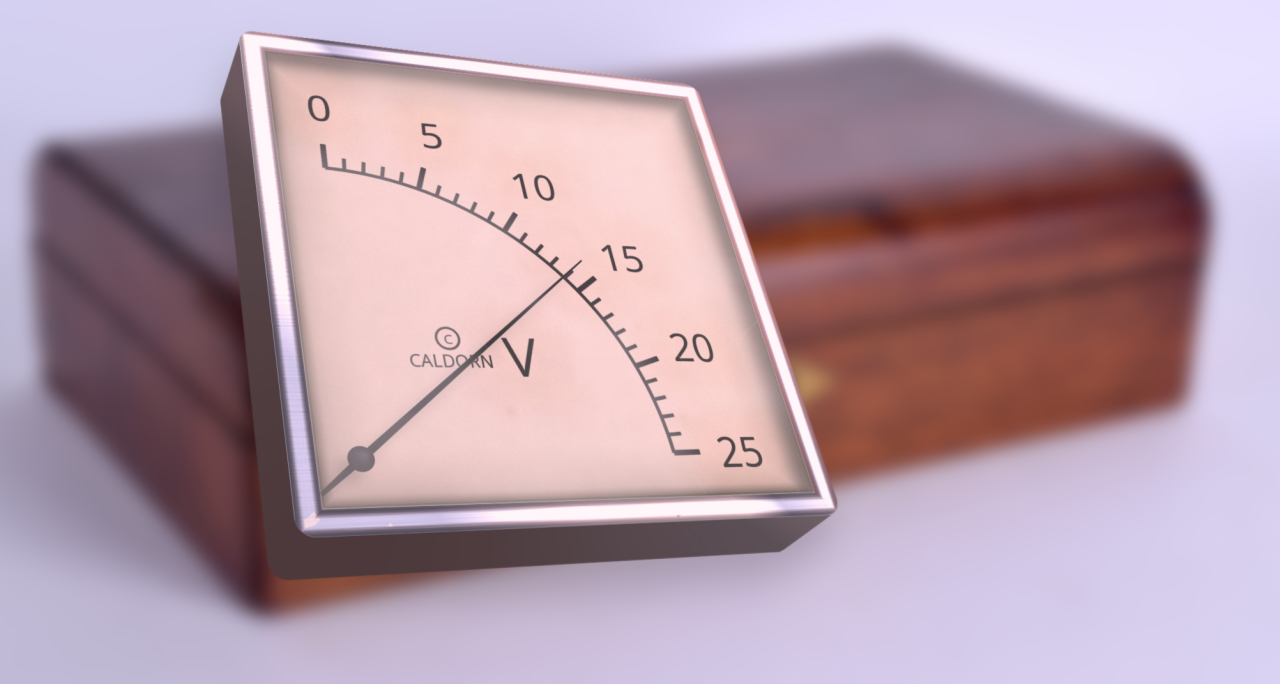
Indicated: {"value": 14, "unit": "V"}
